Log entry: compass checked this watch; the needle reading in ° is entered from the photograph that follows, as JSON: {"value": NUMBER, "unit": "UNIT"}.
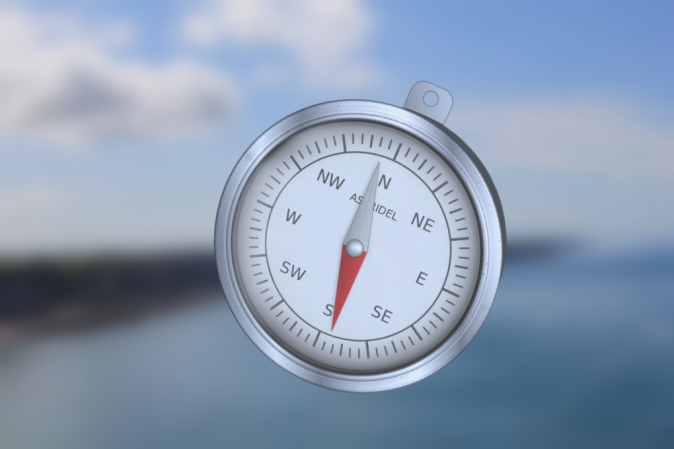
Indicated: {"value": 172.5, "unit": "°"}
